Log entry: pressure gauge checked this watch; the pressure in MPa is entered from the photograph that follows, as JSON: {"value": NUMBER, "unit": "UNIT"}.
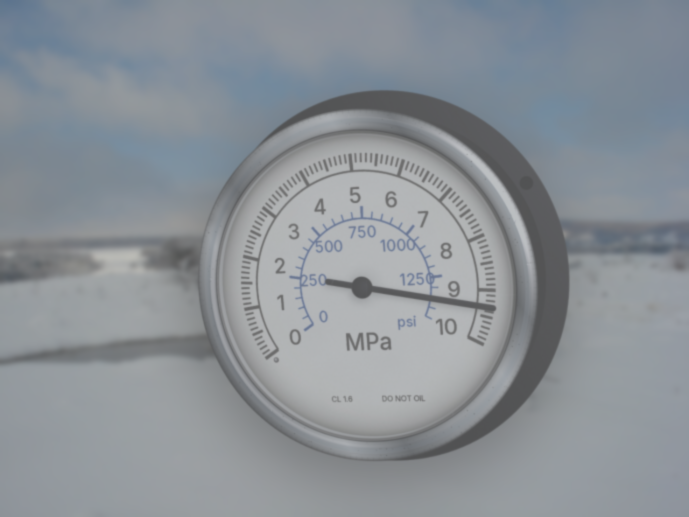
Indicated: {"value": 9.3, "unit": "MPa"}
